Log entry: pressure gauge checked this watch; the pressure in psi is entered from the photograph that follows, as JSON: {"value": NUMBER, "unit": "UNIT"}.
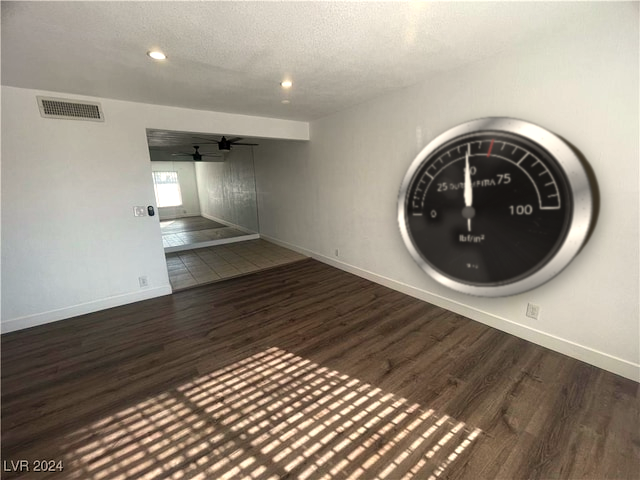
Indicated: {"value": 50, "unit": "psi"}
